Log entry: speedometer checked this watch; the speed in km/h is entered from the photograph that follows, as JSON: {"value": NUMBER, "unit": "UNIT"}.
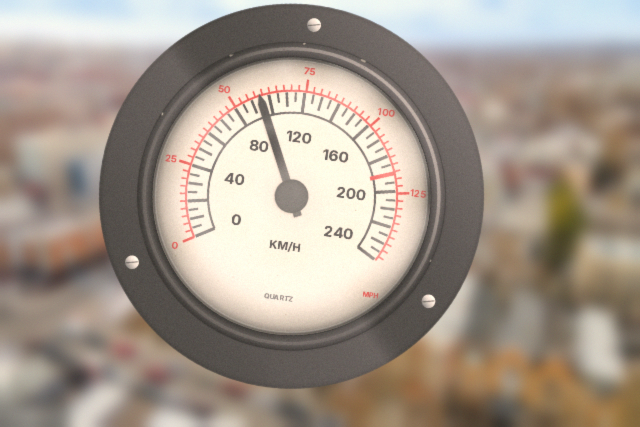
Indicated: {"value": 95, "unit": "km/h"}
